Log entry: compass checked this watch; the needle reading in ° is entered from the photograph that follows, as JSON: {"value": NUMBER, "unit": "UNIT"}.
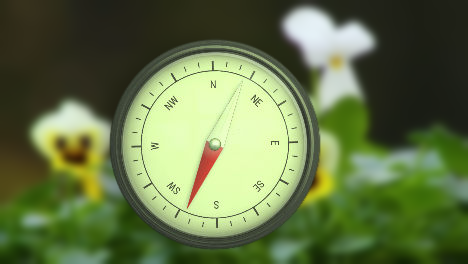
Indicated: {"value": 205, "unit": "°"}
